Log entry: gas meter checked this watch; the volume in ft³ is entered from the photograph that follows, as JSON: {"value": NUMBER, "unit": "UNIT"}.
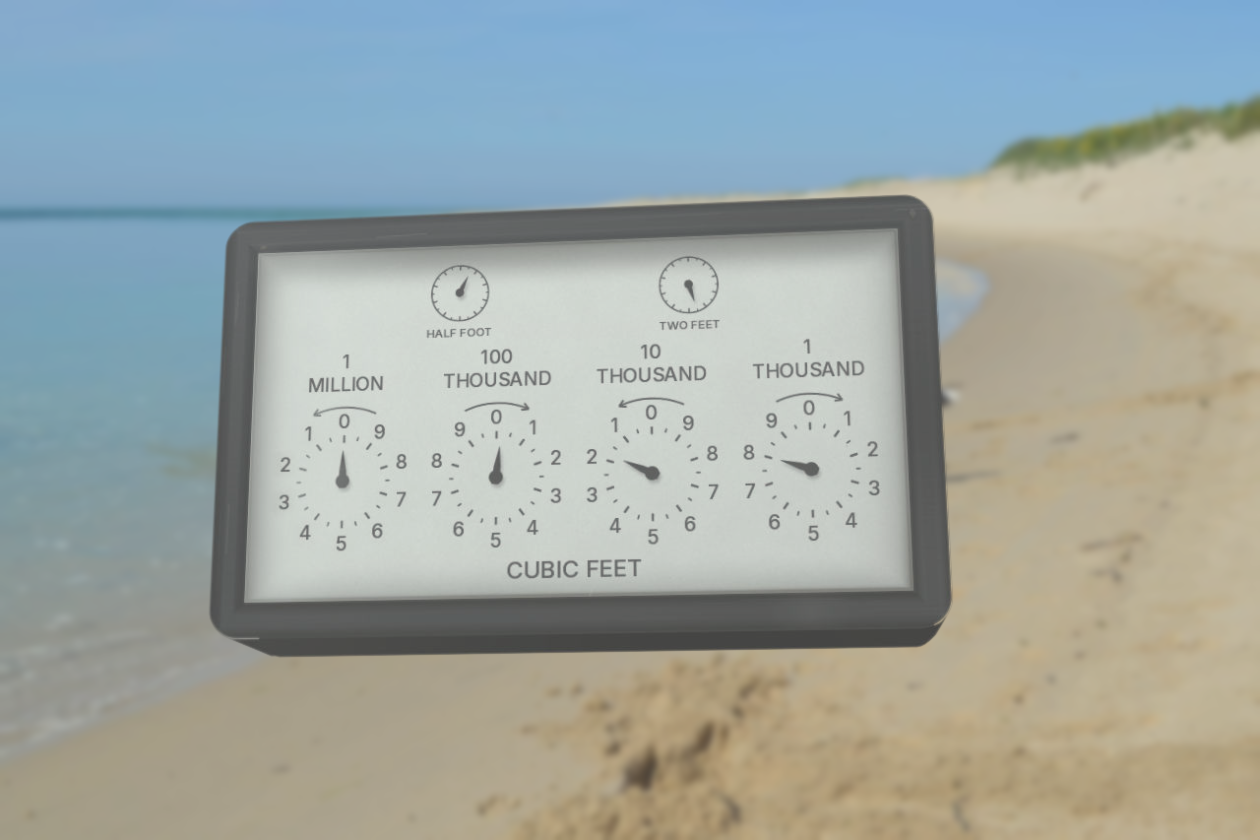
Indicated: {"value": 1800, "unit": "ft³"}
